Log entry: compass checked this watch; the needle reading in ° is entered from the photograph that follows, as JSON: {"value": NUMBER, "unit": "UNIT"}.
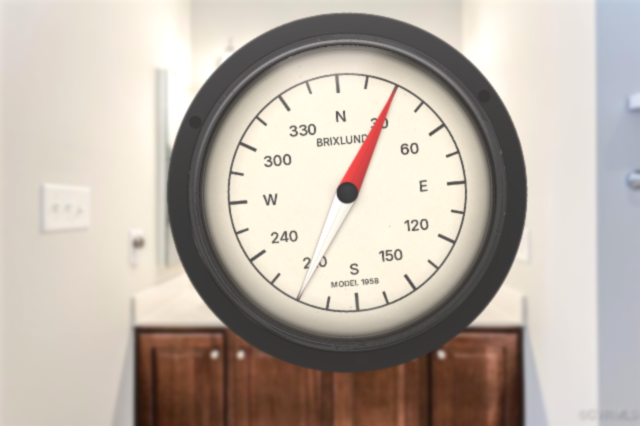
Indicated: {"value": 30, "unit": "°"}
